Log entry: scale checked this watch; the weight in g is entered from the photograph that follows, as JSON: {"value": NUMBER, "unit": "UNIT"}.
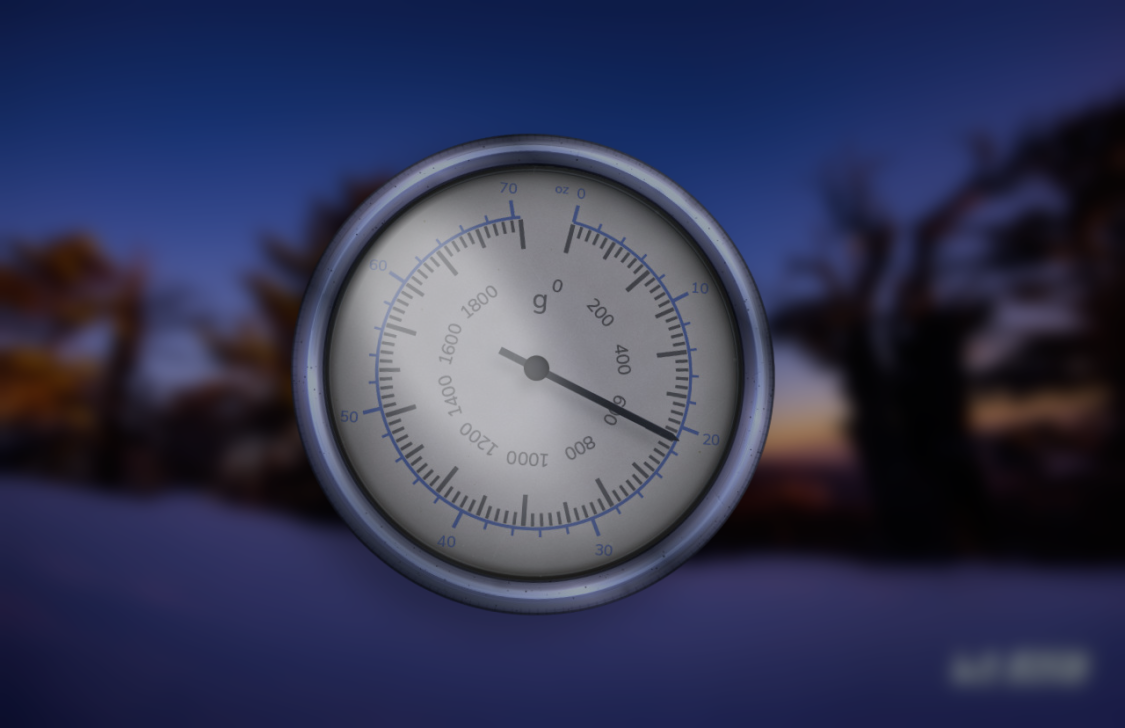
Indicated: {"value": 600, "unit": "g"}
